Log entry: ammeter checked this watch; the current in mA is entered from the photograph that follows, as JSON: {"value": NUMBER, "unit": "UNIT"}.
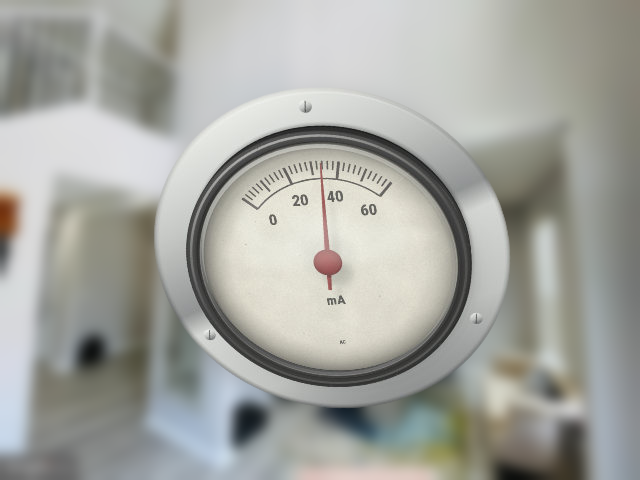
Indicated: {"value": 34, "unit": "mA"}
